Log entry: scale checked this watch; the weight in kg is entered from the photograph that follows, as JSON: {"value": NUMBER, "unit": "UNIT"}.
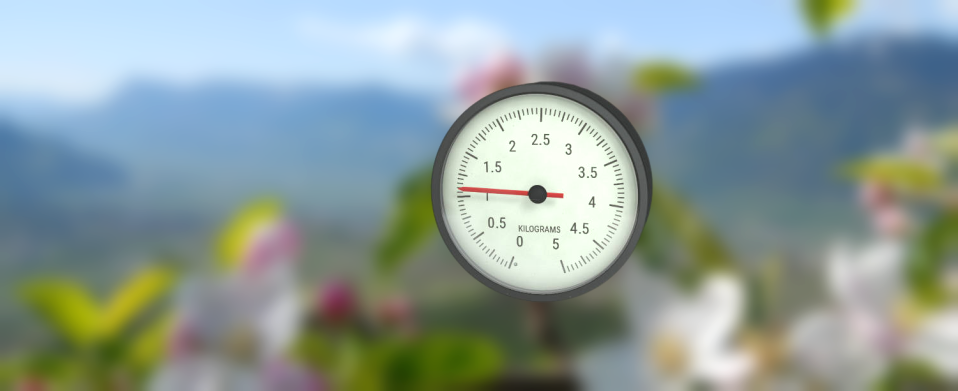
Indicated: {"value": 1.1, "unit": "kg"}
